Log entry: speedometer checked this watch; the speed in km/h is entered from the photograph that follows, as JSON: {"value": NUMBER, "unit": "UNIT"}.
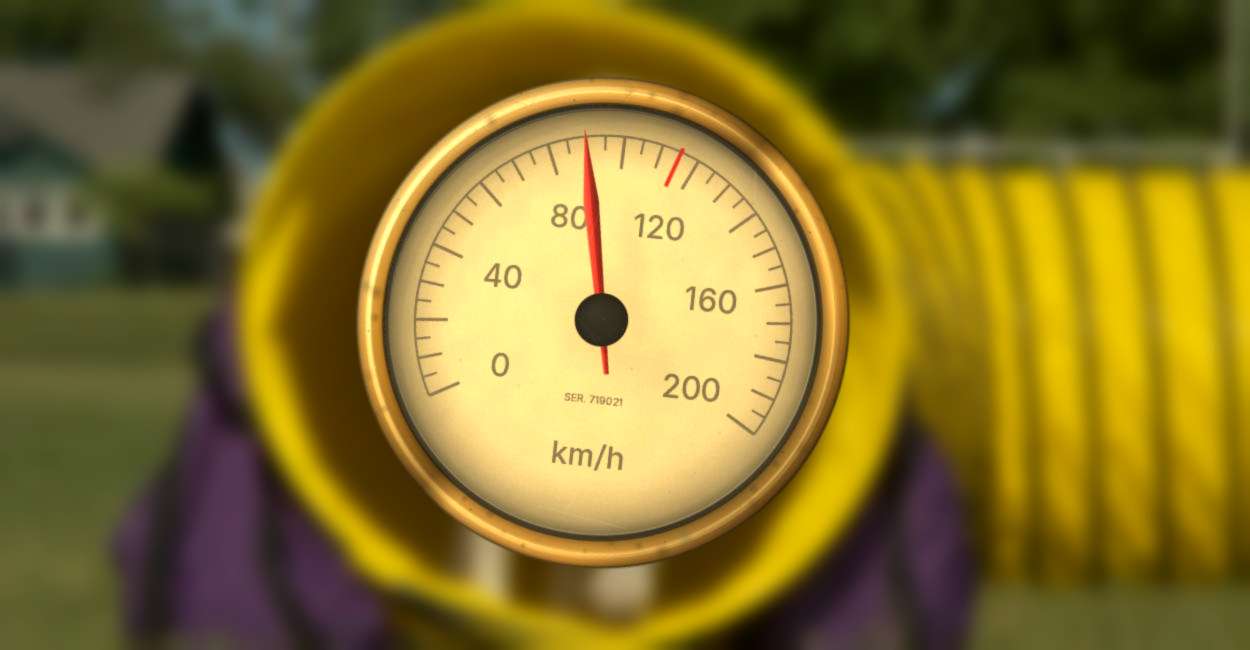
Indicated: {"value": 90, "unit": "km/h"}
